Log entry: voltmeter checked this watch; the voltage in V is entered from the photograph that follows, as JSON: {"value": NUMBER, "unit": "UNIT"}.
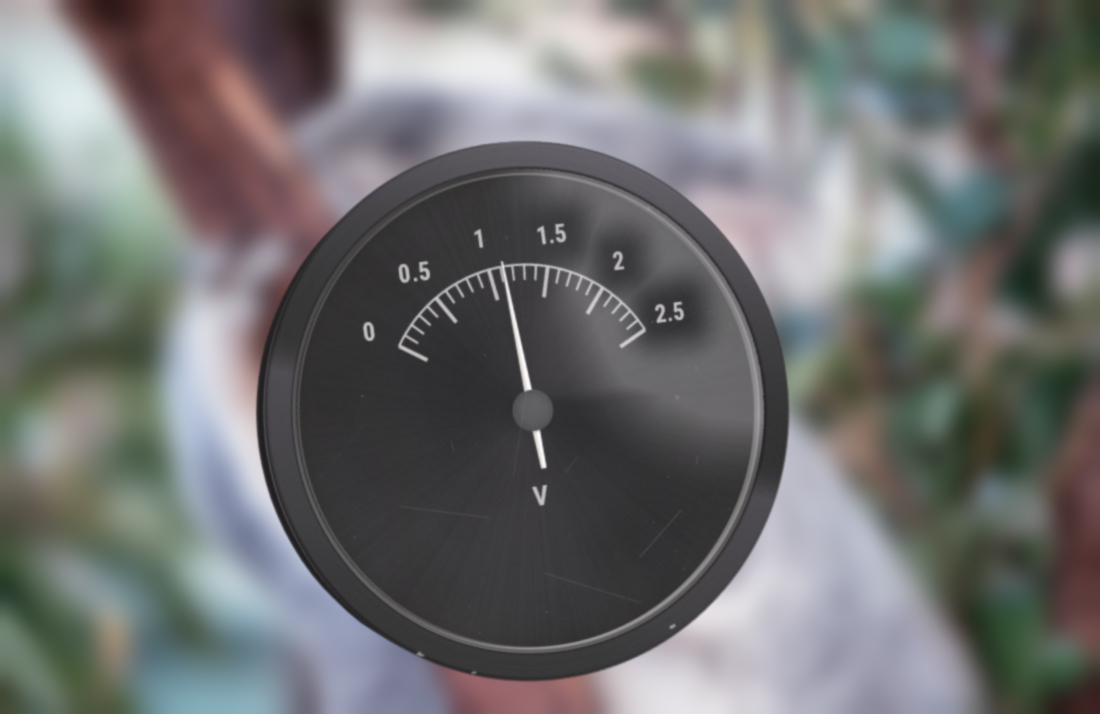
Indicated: {"value": 1.1, "unit": "V"}
